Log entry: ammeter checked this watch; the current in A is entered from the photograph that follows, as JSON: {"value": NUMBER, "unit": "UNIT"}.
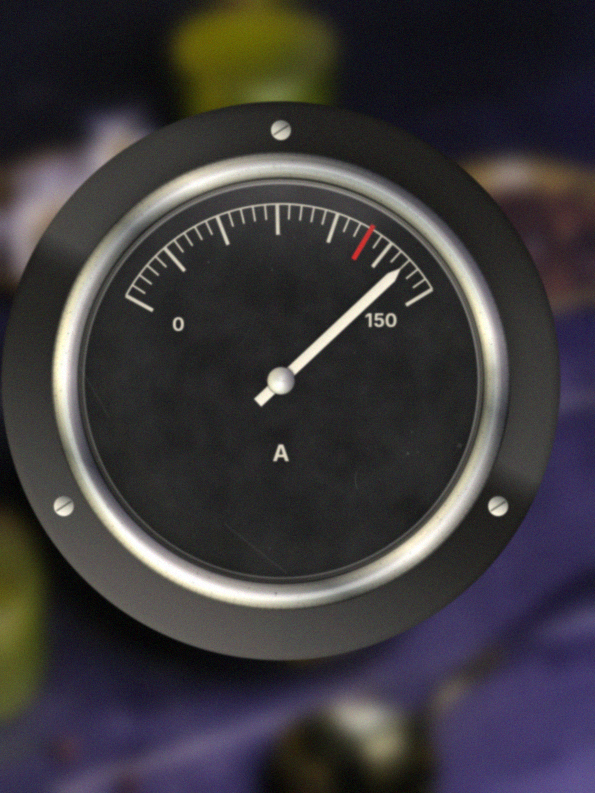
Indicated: {"value": 135, "unit": "A"}
